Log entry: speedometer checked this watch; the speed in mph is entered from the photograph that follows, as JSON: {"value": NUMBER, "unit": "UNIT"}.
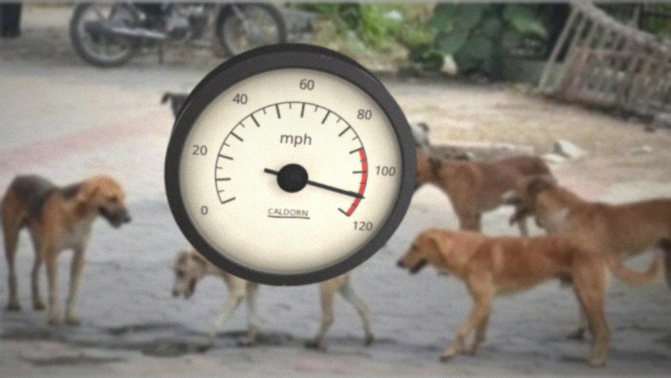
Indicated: {"value": 110, "unit": "mph"}
